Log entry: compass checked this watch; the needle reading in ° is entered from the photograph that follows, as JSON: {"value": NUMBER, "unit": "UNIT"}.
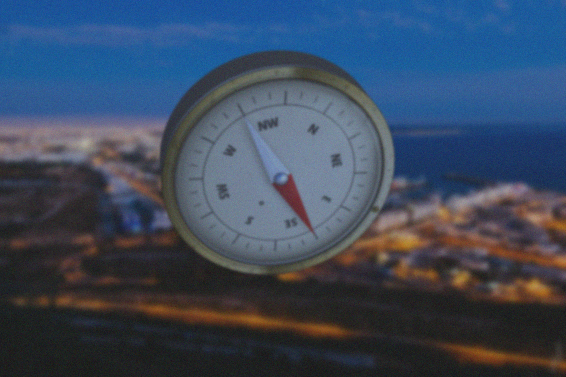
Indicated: {"value": 120, "unit": "°"}
